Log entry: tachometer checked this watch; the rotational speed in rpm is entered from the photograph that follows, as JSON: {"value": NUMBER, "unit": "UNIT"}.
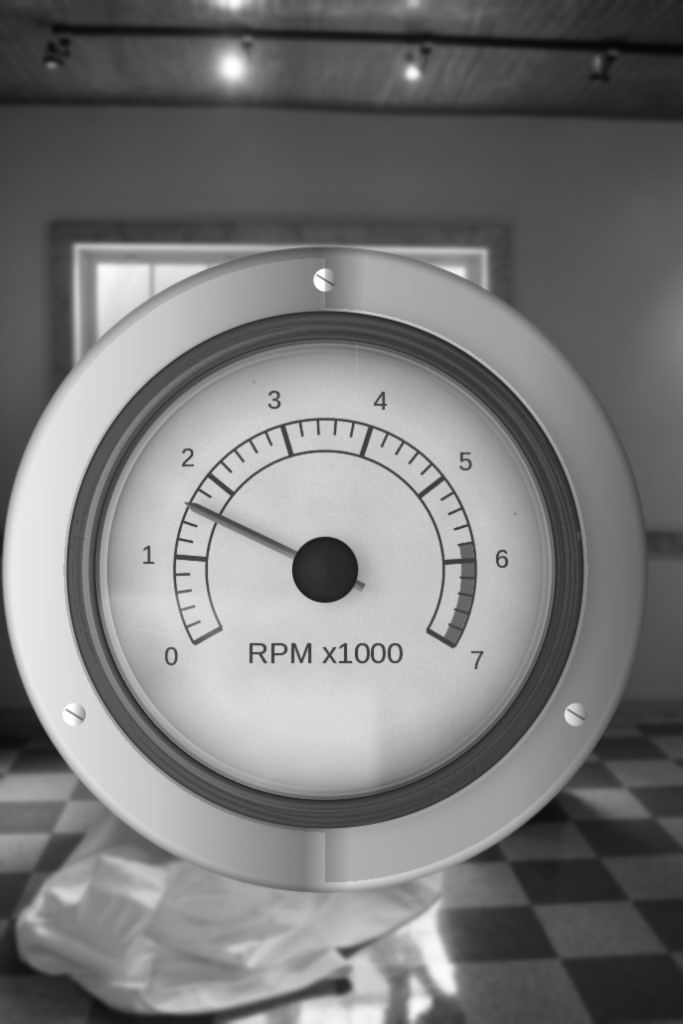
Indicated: {"value": 1600, "unit": "rpm"}
